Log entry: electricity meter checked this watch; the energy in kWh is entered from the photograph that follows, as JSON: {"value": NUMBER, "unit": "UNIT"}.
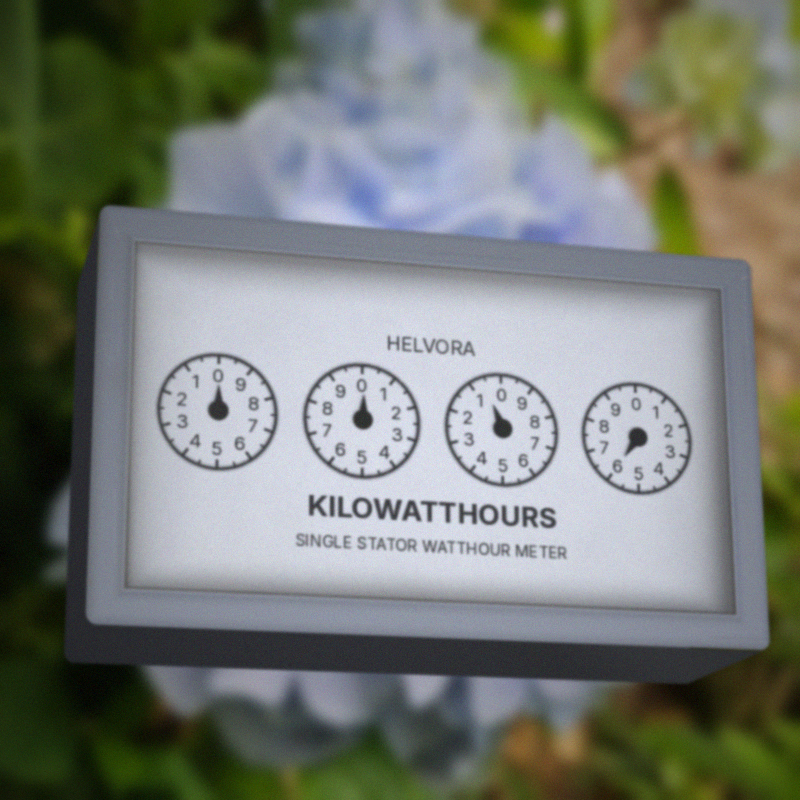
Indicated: {"value": 6, "unit": "kWh"}
